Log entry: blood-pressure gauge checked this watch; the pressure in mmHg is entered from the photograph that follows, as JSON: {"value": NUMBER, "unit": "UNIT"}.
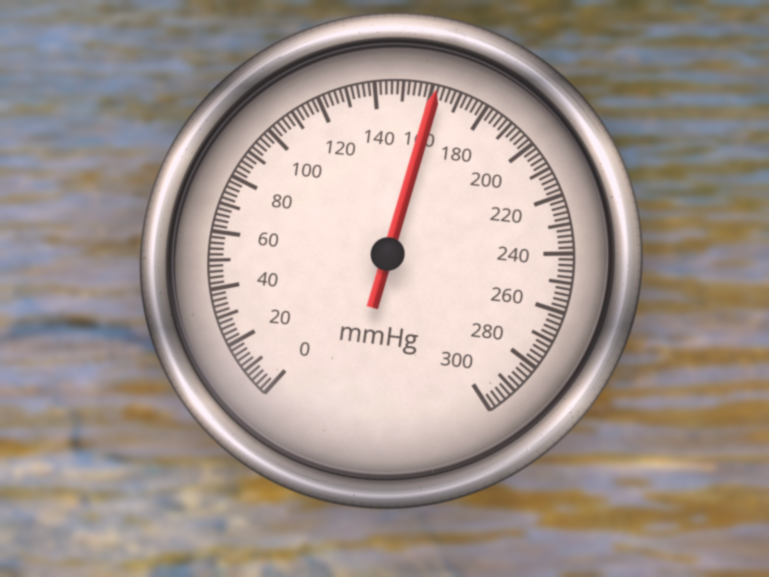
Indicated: {"value": 162, "unit": "mmHg"}
